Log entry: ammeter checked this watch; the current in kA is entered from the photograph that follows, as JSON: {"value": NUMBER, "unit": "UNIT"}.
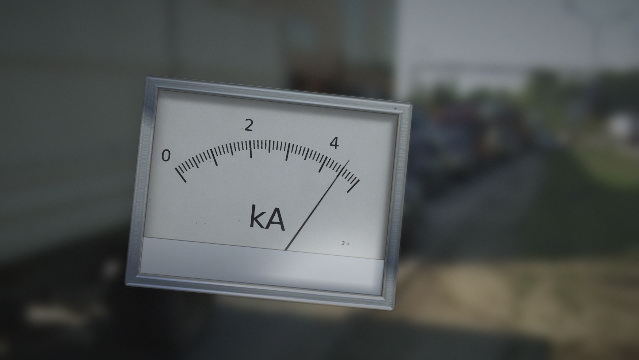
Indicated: {"value": 4.5, "unit": "kA"}
